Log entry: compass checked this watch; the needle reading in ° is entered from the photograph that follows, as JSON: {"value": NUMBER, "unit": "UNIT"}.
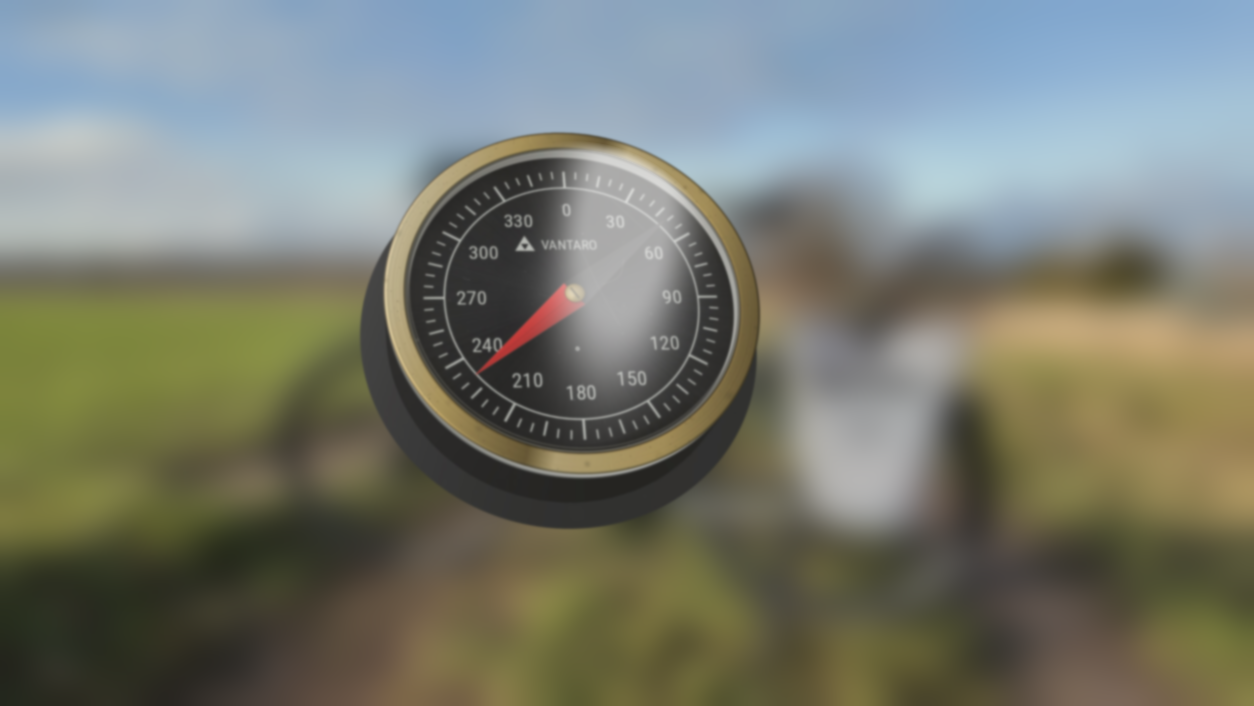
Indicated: {"value": 230, "unit": "°"}
